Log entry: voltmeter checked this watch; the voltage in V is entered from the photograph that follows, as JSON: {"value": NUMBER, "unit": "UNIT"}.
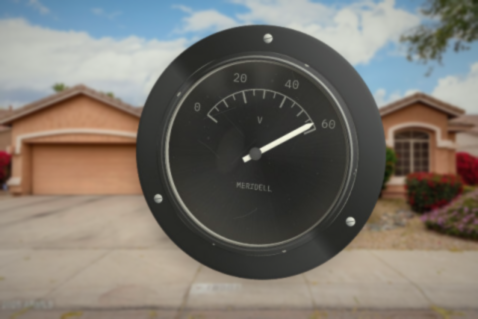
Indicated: {"value": 57.5, "unit": "V"}
